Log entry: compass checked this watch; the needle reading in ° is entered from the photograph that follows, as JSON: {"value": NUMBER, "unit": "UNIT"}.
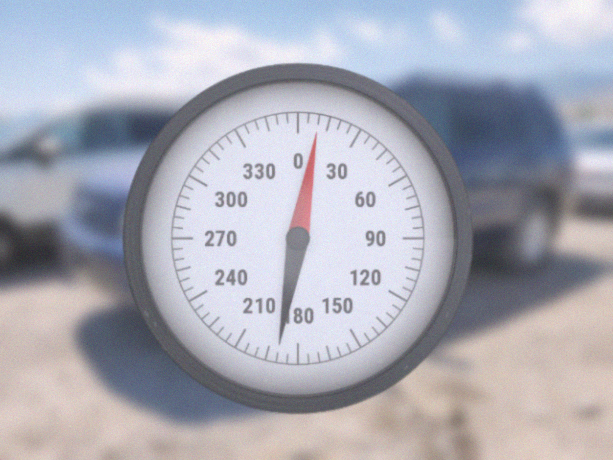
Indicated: {"value": 10, "unit": "°"}
